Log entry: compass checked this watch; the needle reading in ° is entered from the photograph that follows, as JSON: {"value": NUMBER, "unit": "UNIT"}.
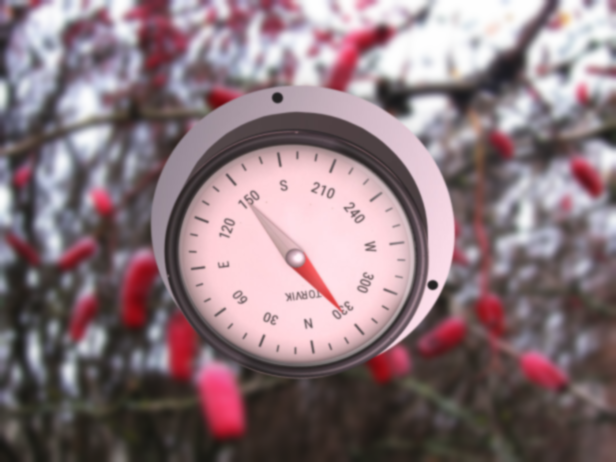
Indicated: {"value": 330, "unit": "°"}
